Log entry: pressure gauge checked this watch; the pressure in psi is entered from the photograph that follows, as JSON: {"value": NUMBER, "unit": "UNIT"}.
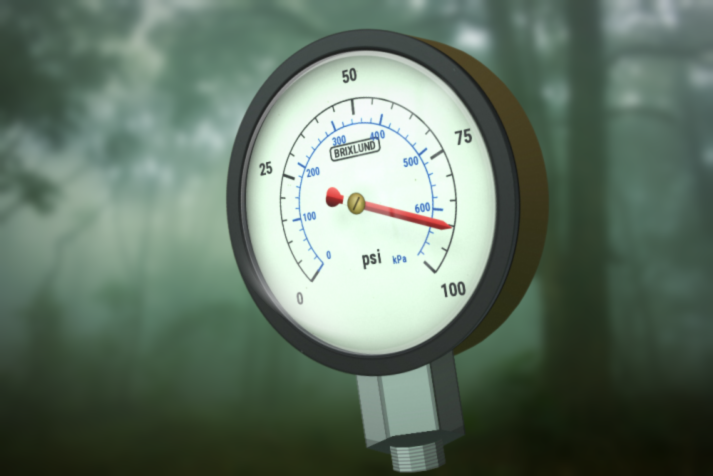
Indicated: {"value": 90, "unit": "psi"}
